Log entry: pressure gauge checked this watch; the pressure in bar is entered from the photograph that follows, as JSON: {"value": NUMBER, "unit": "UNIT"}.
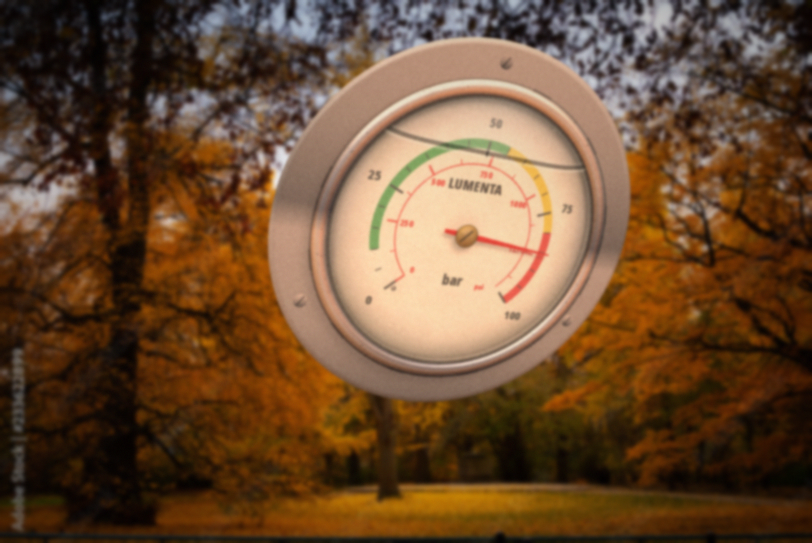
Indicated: {"value": 85, "unit": "bar"}
